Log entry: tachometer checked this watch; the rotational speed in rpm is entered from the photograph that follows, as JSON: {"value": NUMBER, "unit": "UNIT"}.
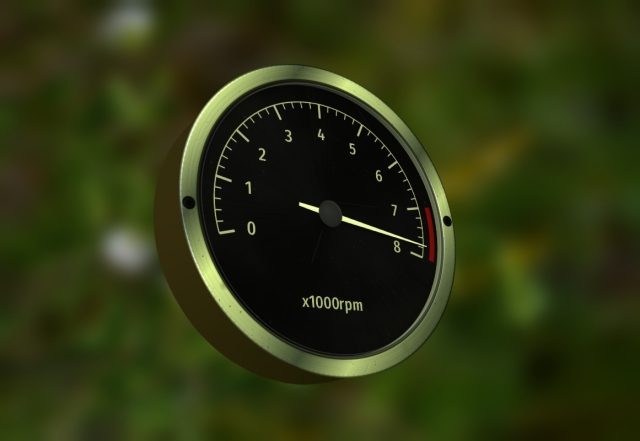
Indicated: {"value": 7800, "unit": "rpm"}
